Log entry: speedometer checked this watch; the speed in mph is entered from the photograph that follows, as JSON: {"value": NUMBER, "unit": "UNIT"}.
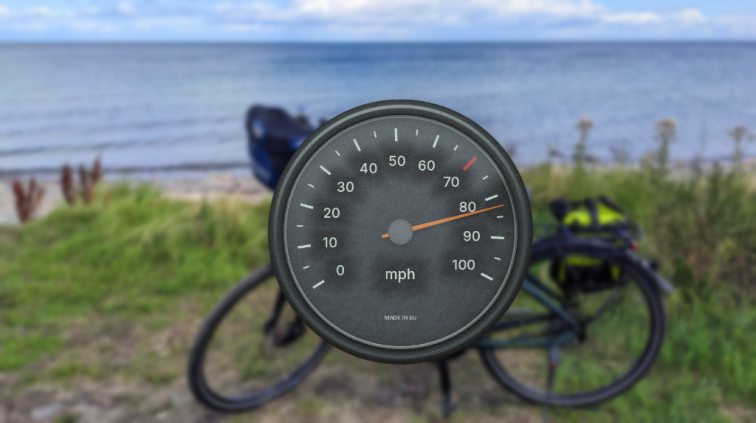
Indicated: {"value": 82.5, "unit": "mph"}
